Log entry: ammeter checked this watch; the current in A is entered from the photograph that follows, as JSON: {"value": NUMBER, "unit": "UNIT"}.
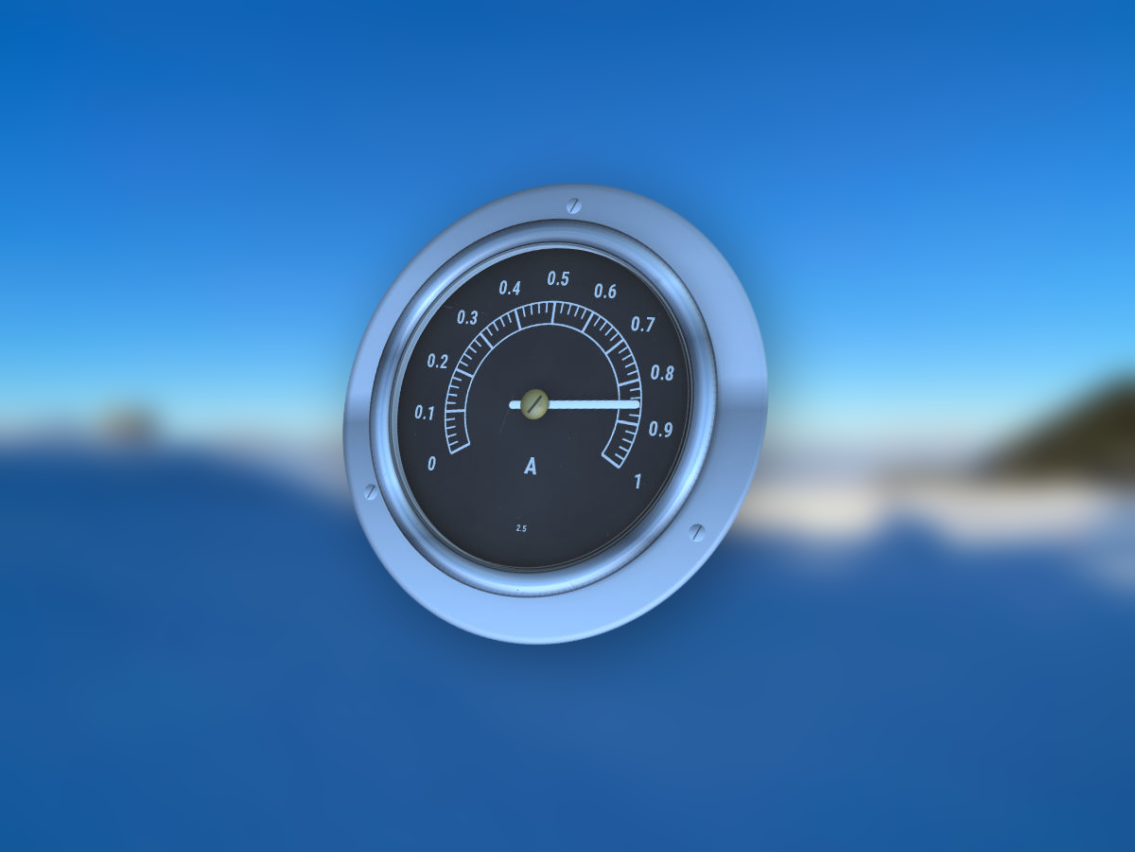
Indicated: {"value": 0.86, "unit": "A"}
